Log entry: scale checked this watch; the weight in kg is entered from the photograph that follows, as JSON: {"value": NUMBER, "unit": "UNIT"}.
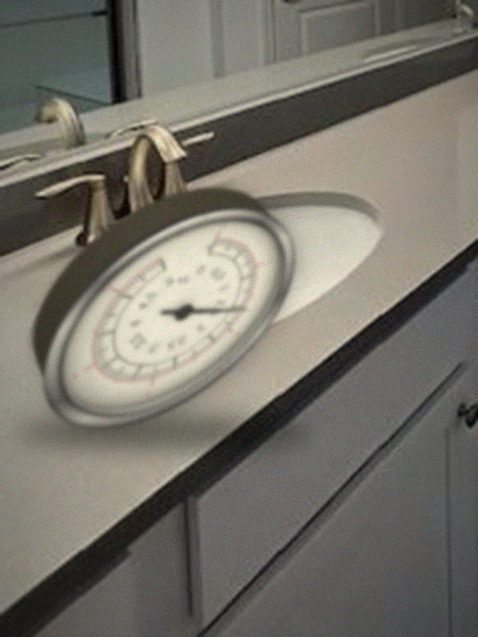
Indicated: {"value": 1.5, "unit": "kg"}
